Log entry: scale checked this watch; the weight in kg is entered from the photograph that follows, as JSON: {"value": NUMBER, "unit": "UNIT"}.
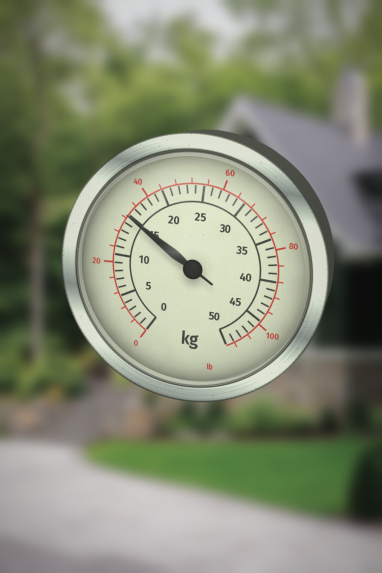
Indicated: {"value": 15, "unit": "kg"}
